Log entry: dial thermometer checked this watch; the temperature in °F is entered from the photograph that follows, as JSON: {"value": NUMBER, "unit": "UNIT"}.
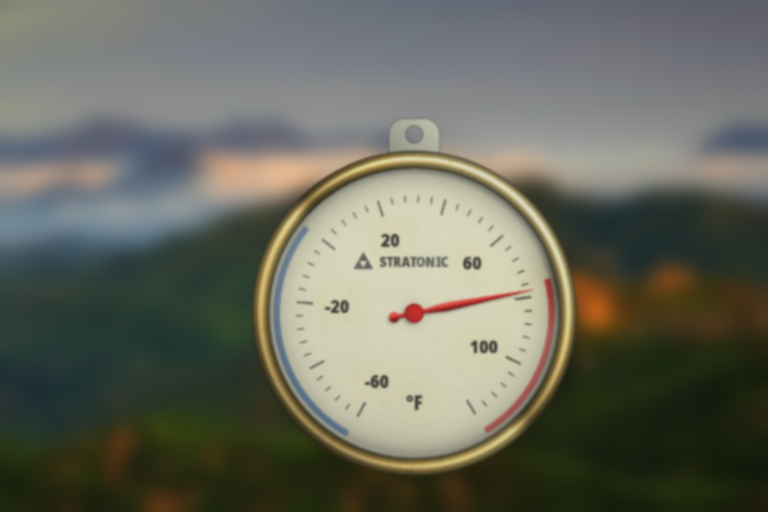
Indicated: {"value": 78, "unit": "°F"}
